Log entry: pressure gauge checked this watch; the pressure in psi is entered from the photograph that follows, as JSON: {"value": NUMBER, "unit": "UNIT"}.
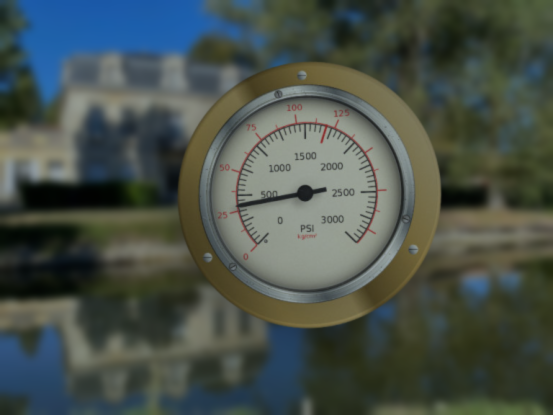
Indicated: {"value": 400, "unit": "psi"}
